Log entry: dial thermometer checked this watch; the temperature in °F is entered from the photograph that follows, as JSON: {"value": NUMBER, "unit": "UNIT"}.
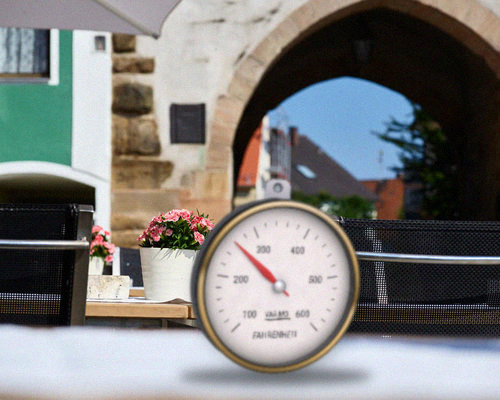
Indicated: {"value": 260, "unit": "°F"}
